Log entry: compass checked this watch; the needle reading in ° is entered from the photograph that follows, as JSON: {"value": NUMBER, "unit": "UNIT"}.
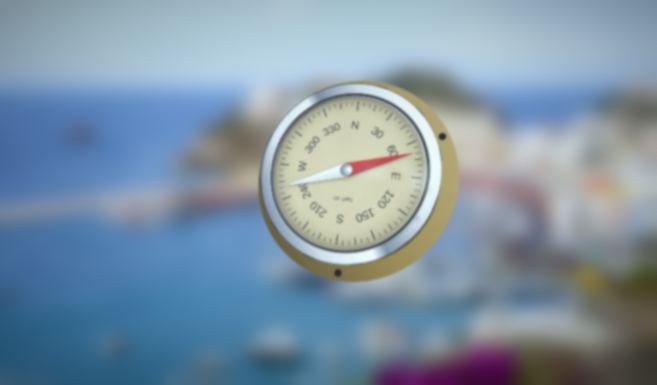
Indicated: {"value": 70, "unit": "°"}
